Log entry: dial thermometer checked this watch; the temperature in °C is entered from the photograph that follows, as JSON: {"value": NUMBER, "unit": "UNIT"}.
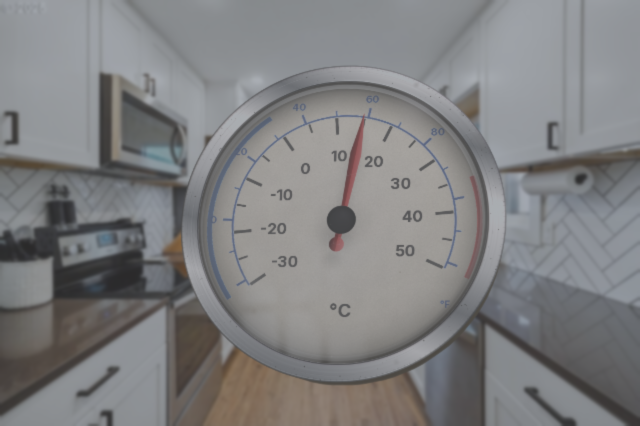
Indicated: {"value": 15, "unit": "°C"}
